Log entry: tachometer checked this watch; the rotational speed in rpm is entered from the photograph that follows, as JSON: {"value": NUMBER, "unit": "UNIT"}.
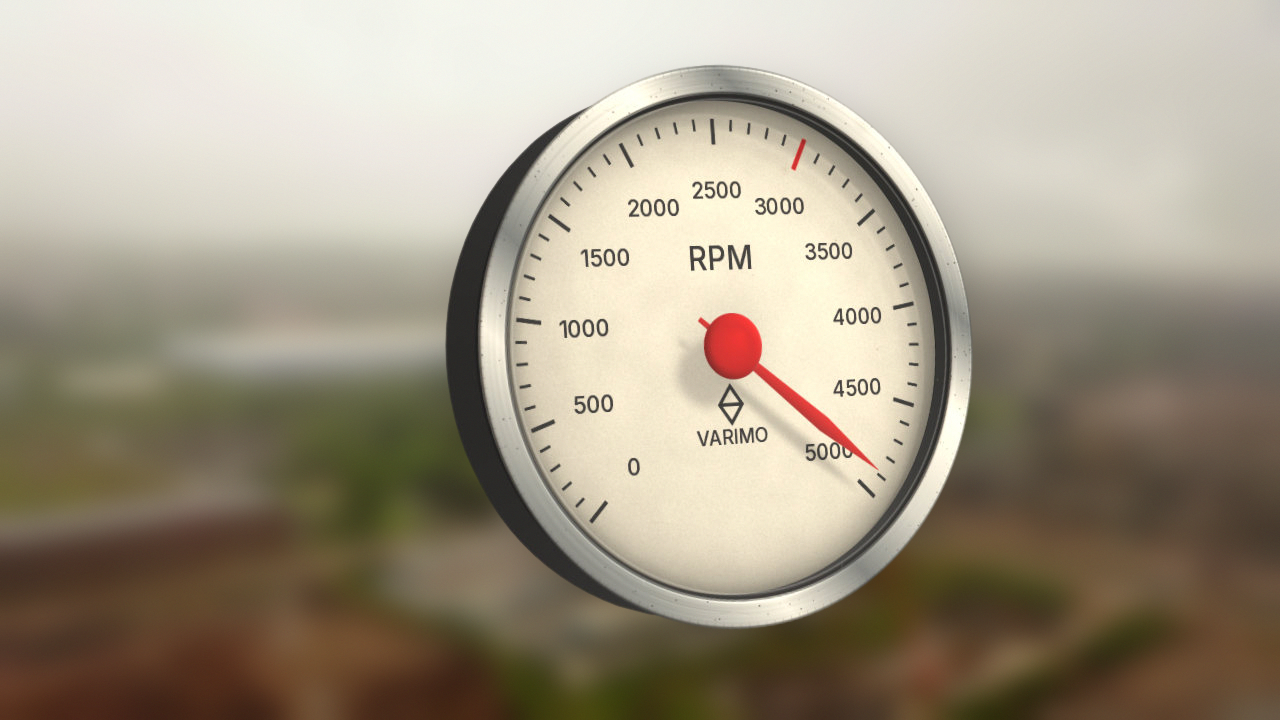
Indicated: {"value": 4900, "unit": "rpm"}
